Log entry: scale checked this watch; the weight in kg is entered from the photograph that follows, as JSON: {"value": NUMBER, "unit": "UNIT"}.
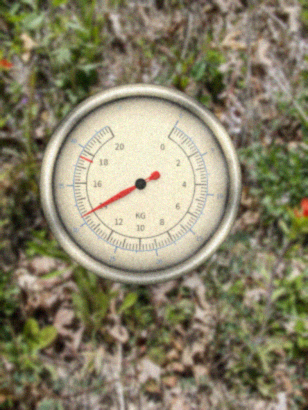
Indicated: {"value": 14, "unit": "kg"}
